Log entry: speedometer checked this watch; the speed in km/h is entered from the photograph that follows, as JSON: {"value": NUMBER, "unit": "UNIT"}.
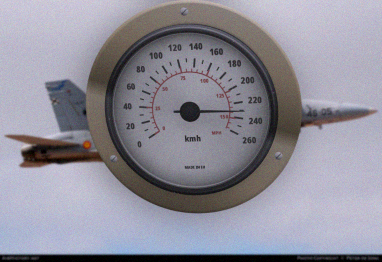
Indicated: {"value": 230, "unit": "km/h"}
